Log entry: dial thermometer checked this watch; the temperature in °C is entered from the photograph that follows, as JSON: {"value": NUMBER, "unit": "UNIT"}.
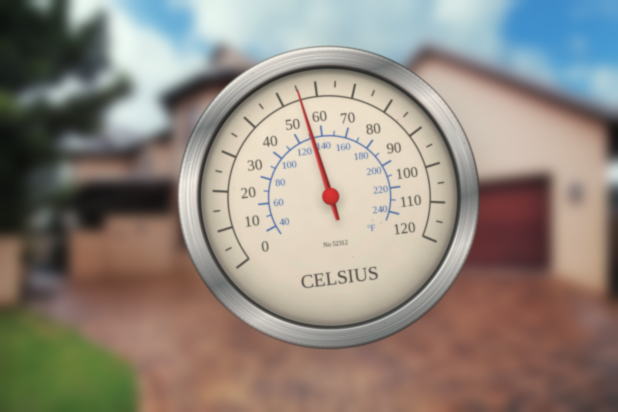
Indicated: {"value": 55, "unit": "°C"}
